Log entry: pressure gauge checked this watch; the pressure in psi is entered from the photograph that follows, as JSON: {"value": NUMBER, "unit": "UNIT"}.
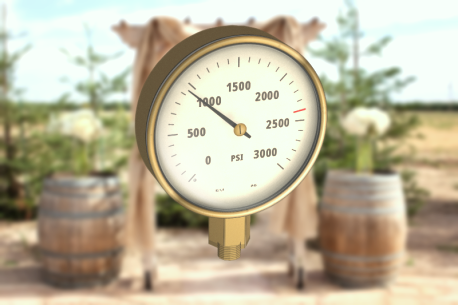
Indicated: {"value": 950, "unit": "psi"}
